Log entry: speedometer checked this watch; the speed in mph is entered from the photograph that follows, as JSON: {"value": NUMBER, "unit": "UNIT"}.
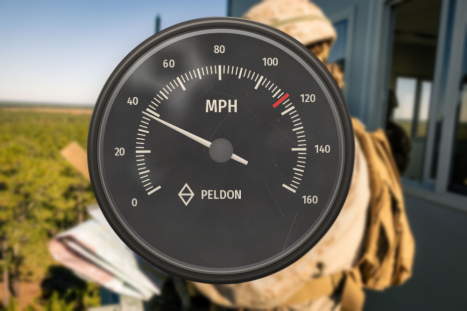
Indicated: {"value": 38, "unit": "mph"}
